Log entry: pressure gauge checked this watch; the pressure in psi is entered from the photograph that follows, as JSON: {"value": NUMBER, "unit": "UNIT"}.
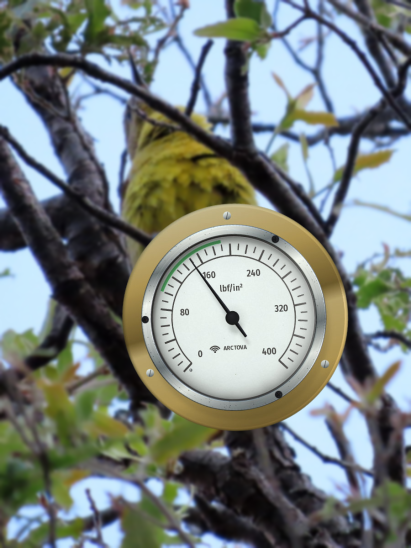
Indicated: {"value": 150, "unit": "psi"}
